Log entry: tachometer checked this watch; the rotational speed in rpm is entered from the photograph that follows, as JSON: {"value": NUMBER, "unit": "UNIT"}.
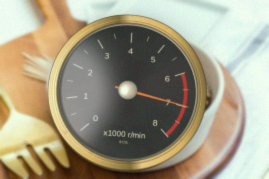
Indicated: {"value": 7000, "unit": "rpm"}
